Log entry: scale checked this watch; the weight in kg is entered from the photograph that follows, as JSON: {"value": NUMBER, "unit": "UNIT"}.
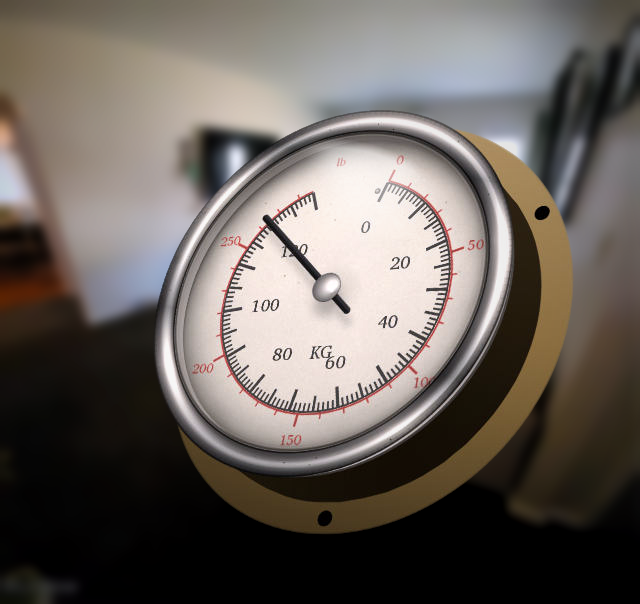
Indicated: {"value": 120, "unit": "kg"}
